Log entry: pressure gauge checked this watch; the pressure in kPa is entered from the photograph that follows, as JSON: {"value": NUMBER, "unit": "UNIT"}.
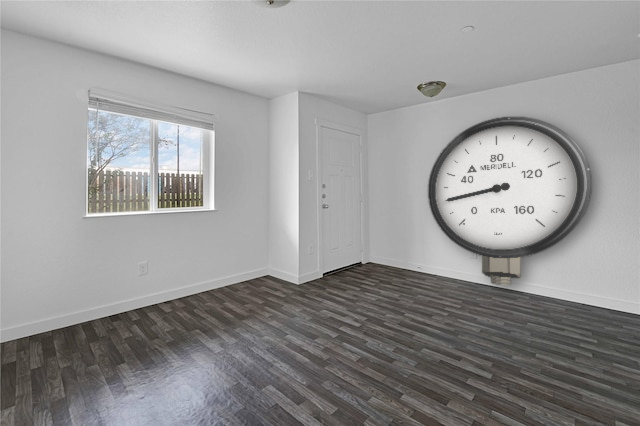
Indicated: {"value": 20, "unit": "kPa"}
